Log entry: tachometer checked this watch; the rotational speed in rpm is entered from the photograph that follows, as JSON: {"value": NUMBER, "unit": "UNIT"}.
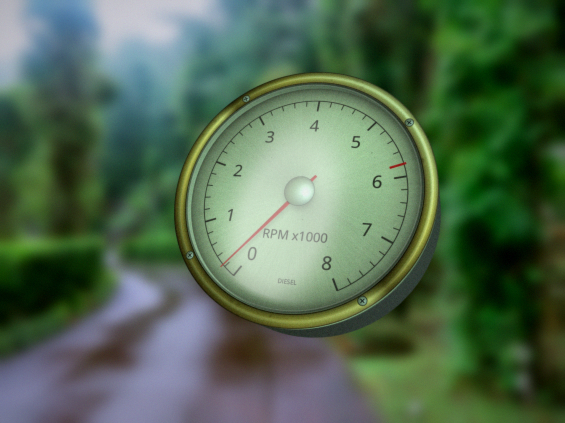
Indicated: {"value": 200, "unit": "rpm"}
